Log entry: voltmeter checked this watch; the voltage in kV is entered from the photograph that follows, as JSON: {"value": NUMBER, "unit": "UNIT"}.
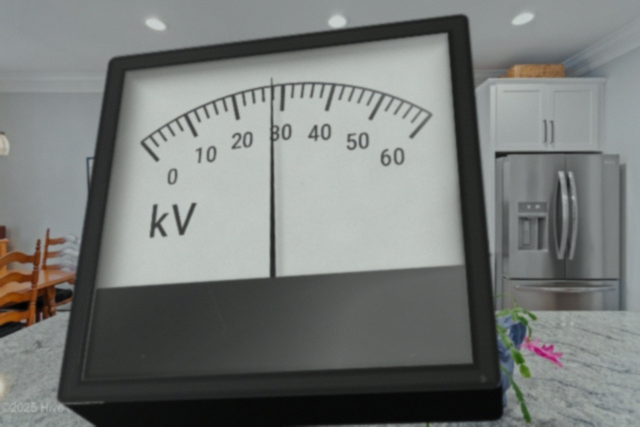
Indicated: {"value": 28, "unit": "kV"}
